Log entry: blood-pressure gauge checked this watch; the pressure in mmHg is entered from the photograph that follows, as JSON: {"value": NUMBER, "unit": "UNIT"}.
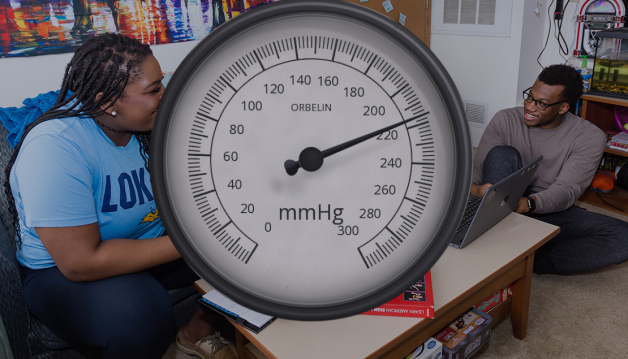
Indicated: {"value": 216, "unit": "mmHg"}
